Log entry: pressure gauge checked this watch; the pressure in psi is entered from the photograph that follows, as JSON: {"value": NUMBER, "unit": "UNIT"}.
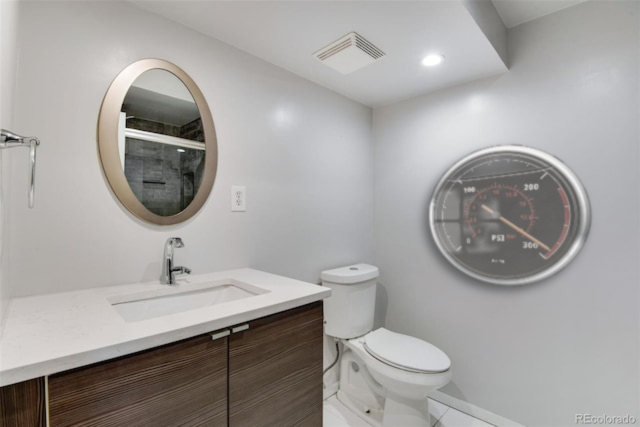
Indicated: {"value": 290, "unit": "psi"}
